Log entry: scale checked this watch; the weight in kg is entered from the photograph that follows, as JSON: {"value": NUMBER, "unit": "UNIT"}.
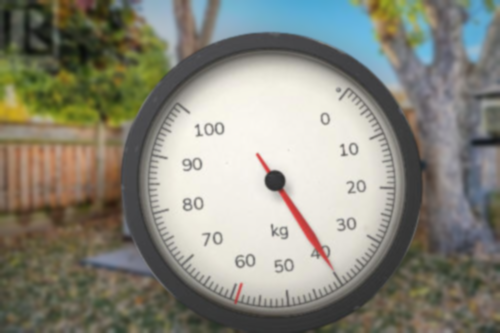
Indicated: {"value": 40, "unit": "kg"}
